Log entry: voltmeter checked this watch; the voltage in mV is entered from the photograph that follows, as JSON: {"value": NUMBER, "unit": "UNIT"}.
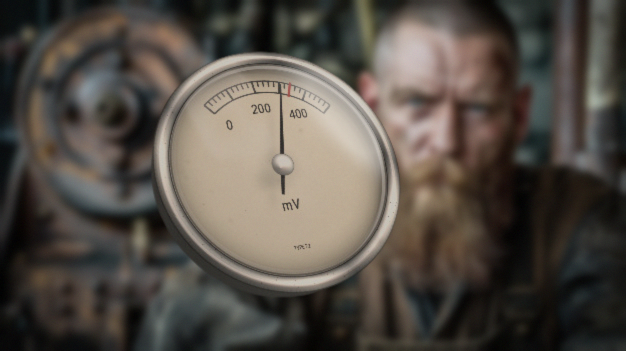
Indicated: {"value": 300, "unit": "mV"}
